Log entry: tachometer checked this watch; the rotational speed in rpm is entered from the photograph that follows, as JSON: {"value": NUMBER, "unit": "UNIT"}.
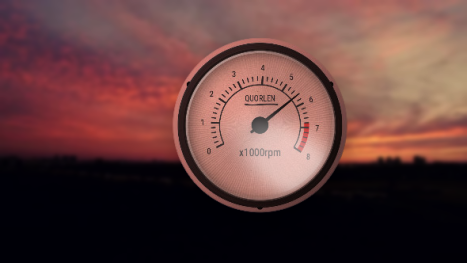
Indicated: {"value": 5600, "unit": "rpm"}
